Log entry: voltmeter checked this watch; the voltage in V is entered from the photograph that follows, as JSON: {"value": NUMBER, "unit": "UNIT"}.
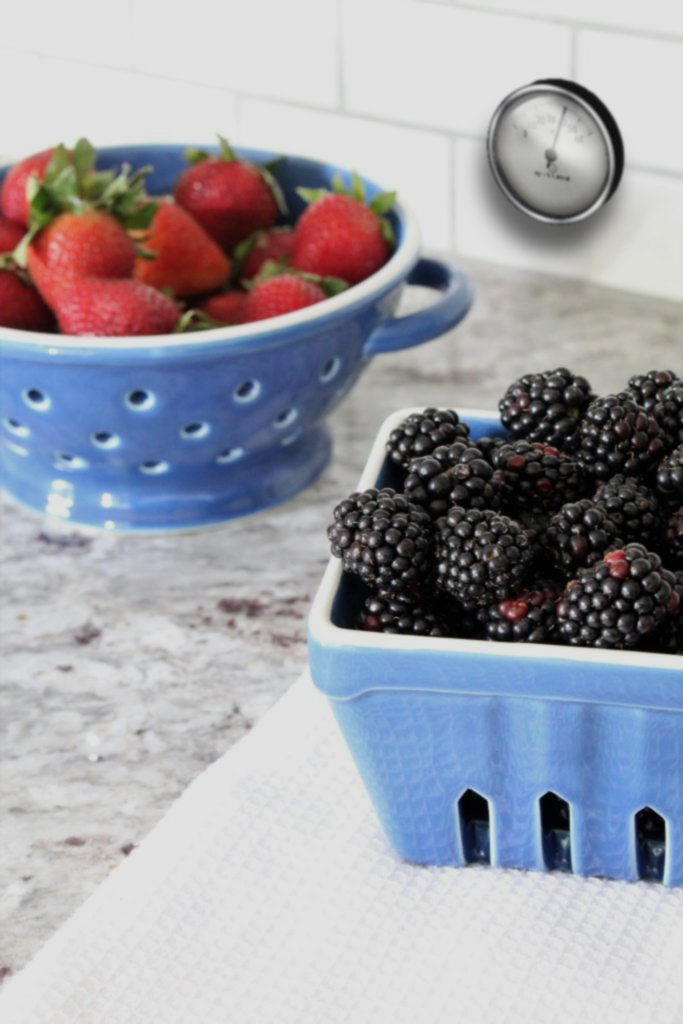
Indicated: {"value": 40, "unit": "V"}
